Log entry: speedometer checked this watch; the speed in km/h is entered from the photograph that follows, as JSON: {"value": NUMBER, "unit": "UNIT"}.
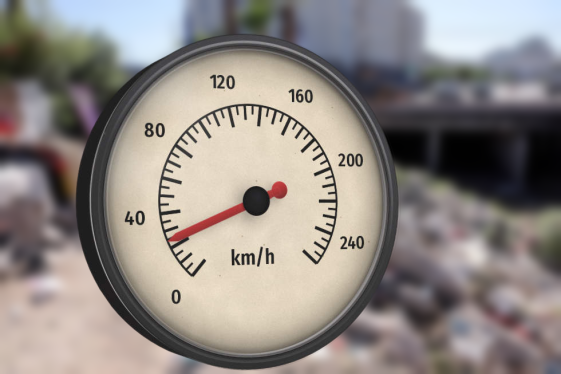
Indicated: {"value": 25, "unit": "km/h"}
